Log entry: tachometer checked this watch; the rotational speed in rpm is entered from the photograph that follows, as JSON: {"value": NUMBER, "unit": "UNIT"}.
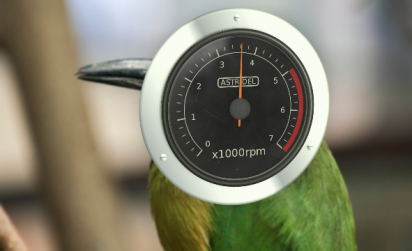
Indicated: {"value": 3600, "unit": "rpm"}
